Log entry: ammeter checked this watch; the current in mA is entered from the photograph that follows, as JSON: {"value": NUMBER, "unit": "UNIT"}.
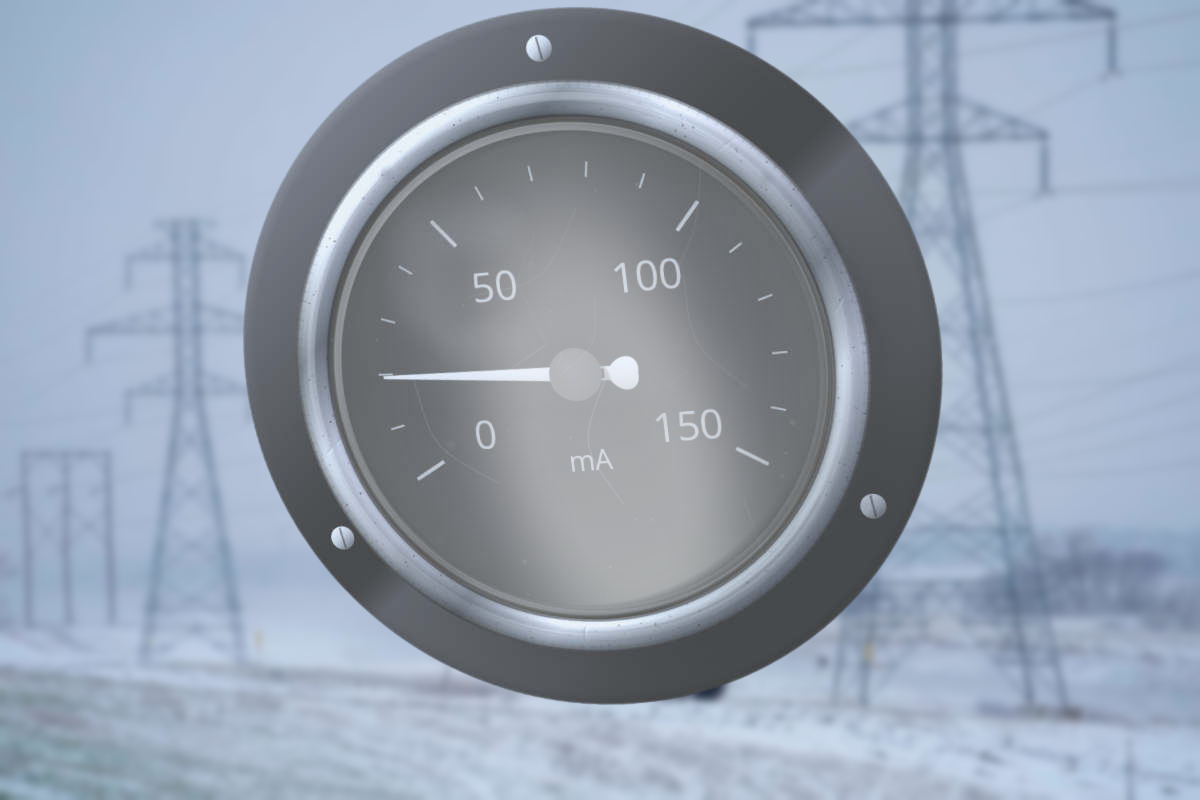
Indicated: {"value": 20, "unit": "mA"}
